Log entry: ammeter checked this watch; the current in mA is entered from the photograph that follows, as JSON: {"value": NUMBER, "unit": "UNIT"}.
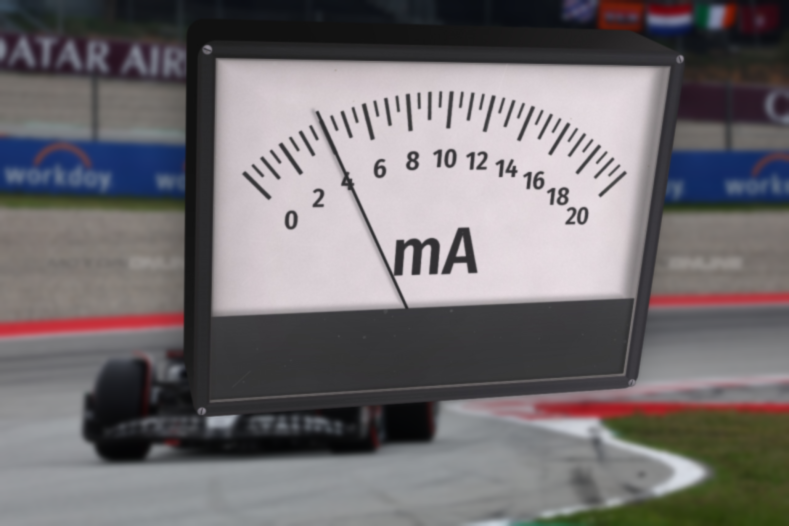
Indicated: {"value": 4, "unit": "mA"}
